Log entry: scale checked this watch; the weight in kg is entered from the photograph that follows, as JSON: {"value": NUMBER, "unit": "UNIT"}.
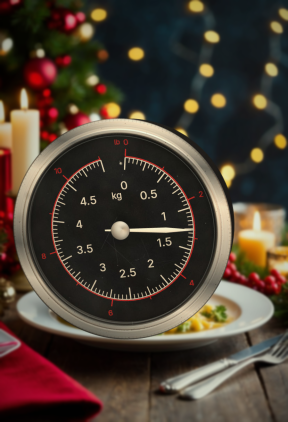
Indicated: {"value": 1.25, "unit": "kg"}
